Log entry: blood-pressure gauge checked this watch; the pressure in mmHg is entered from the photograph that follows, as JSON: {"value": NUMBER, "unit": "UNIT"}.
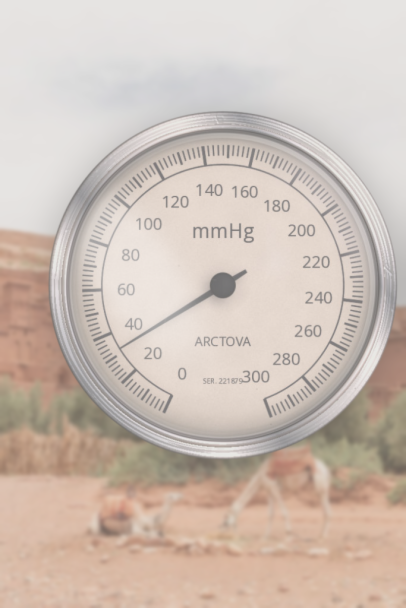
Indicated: {"value": 32, "unit": "mmHg"}
